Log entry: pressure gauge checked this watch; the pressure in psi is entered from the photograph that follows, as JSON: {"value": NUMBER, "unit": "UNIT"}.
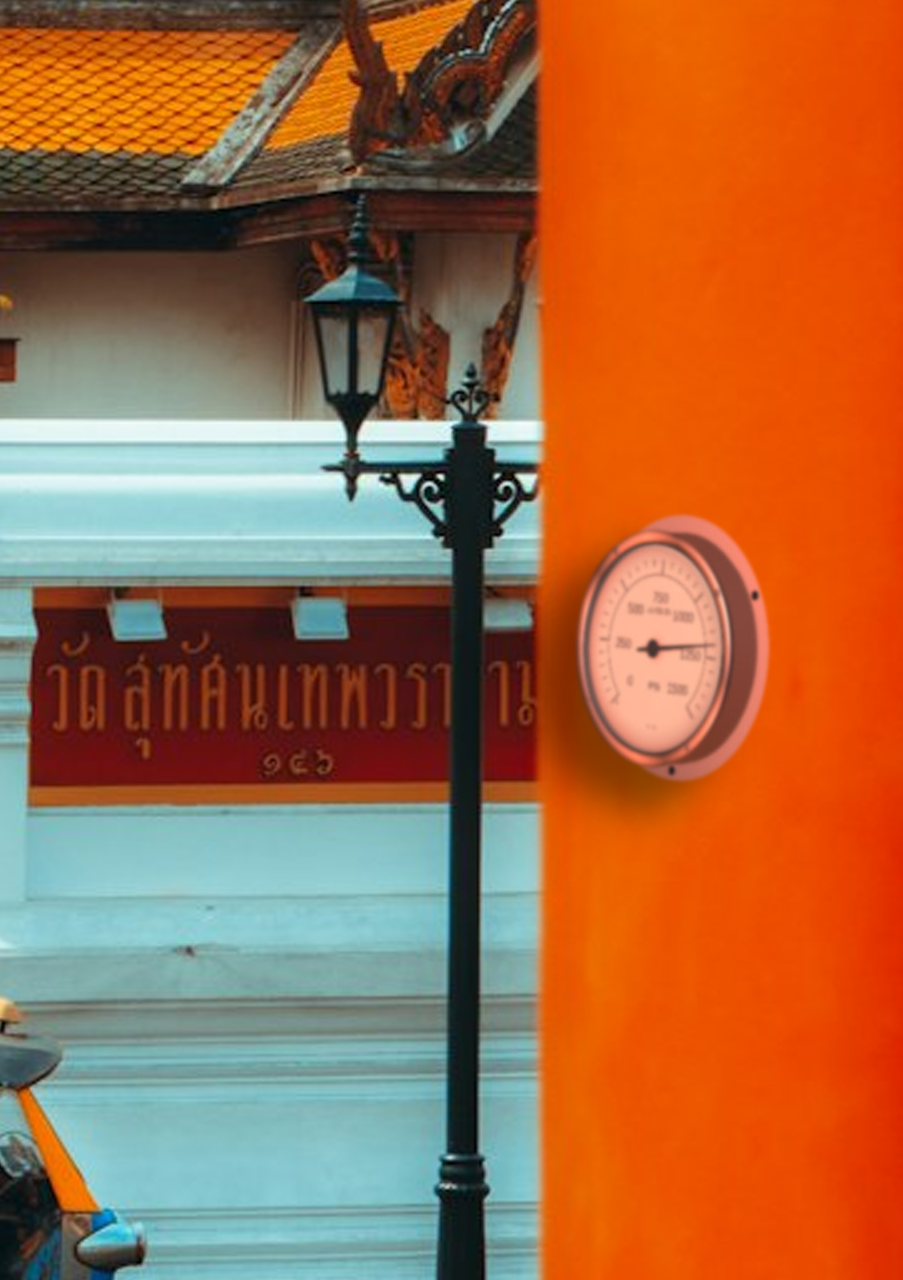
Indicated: {"value": 1200, "unit": "psi"}
